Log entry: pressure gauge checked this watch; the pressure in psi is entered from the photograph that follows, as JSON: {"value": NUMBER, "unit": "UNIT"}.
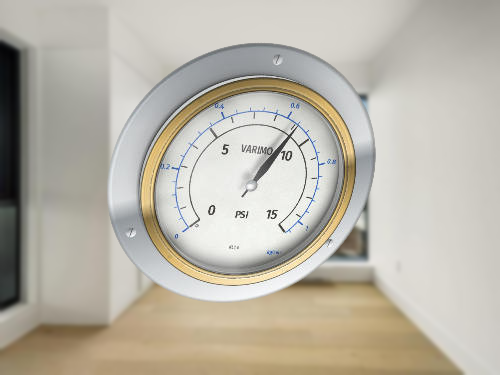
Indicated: {"value": 9, "unit": "psi"}
